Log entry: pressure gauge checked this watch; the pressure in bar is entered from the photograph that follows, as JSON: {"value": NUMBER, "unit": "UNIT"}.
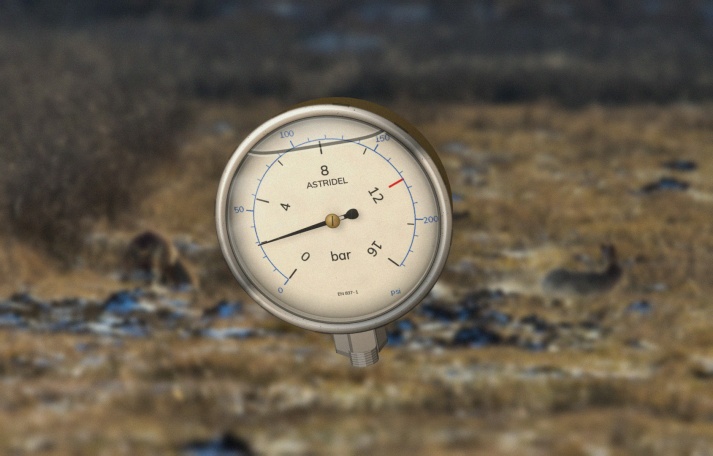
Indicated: {"value": 2, "unit": "bar"}
